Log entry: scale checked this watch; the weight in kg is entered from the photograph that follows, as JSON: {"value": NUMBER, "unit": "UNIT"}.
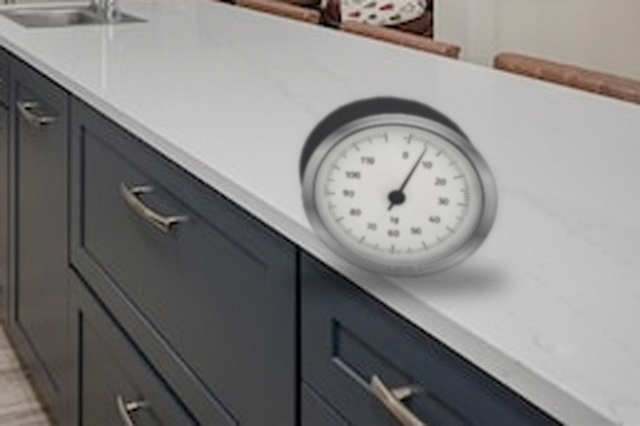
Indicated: {"value": 5, "unit": "kg"}
